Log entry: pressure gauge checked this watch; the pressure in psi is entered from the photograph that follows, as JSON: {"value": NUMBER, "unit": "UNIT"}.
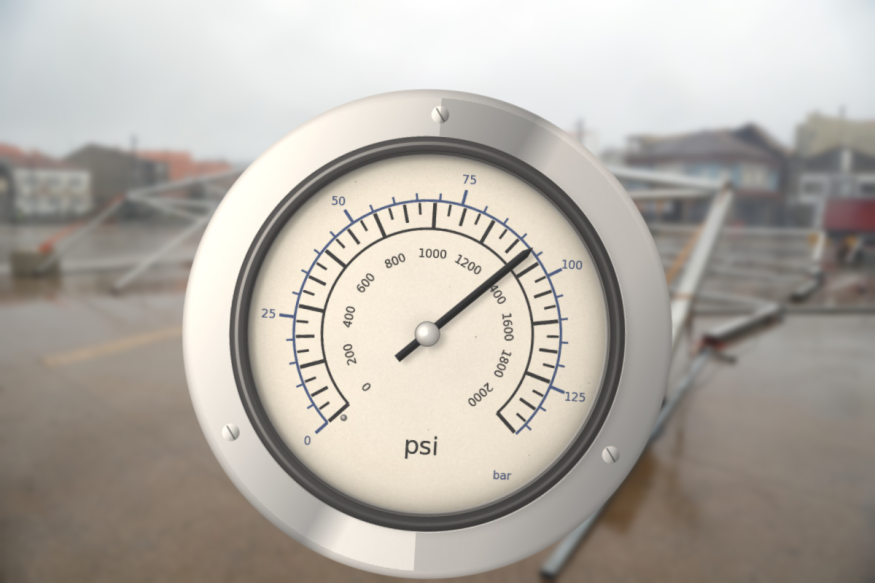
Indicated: {"value": 1350, "unit": "psi"}
